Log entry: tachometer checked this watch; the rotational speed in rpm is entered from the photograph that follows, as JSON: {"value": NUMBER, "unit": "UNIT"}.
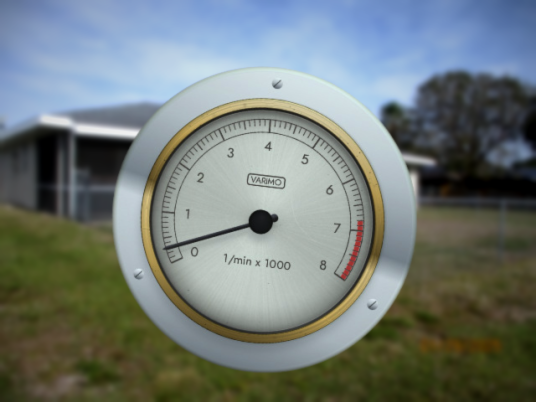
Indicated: {"value": 300, "unit": "rpm"}
